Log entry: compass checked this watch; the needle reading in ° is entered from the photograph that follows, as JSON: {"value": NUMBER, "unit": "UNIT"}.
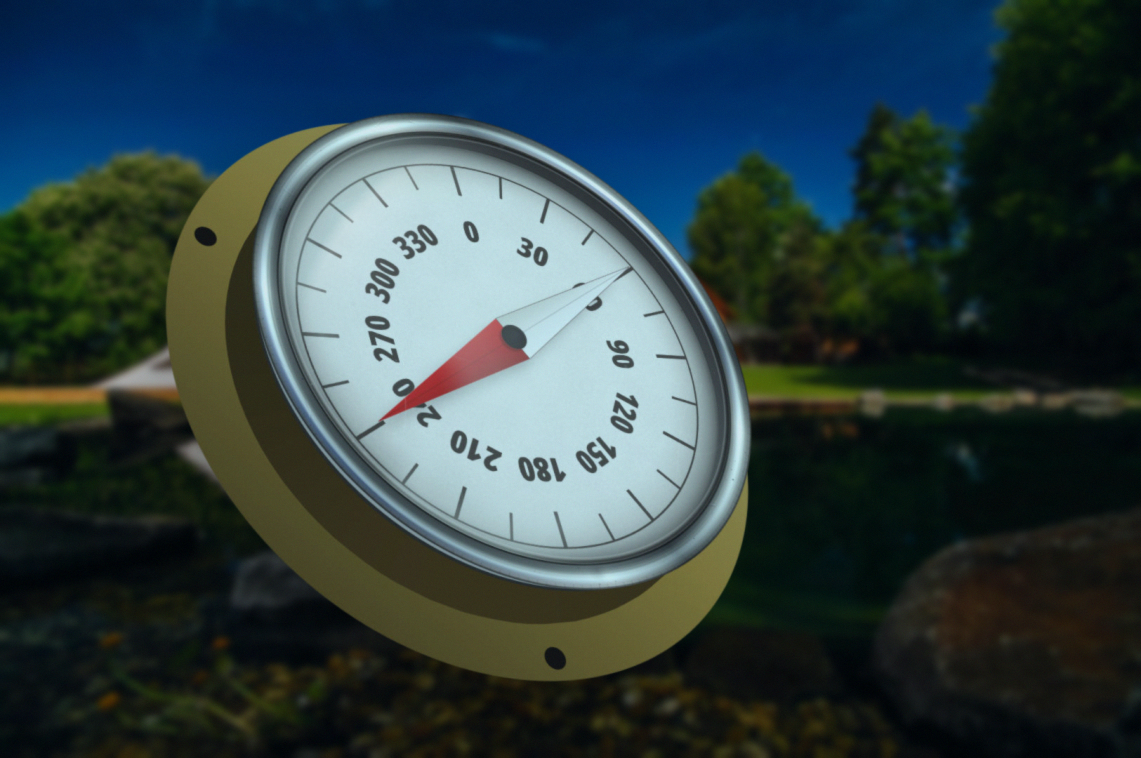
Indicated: {"value": 240, "unit": "°"}
